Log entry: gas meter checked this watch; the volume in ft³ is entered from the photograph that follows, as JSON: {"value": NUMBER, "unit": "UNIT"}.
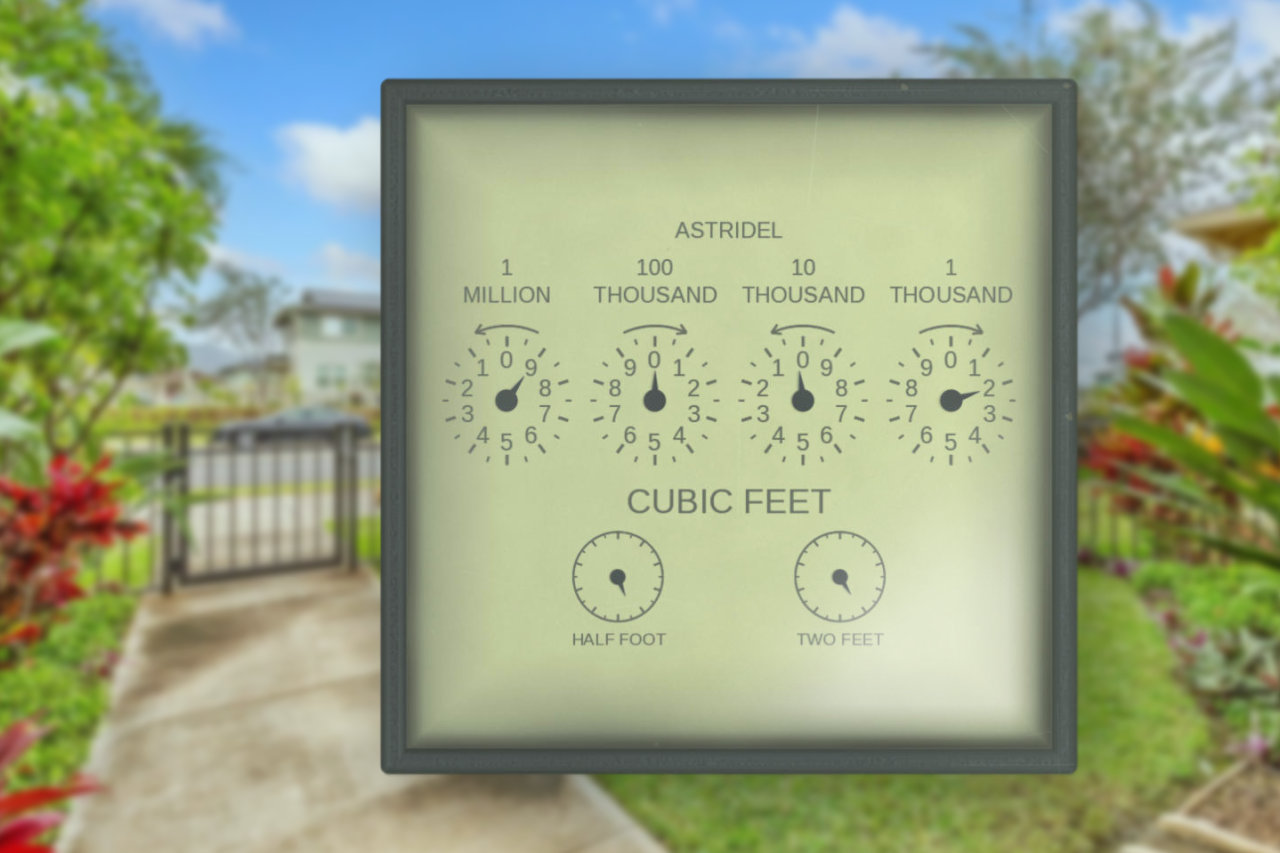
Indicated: {"value": 900200, "unit": "ft³"}
